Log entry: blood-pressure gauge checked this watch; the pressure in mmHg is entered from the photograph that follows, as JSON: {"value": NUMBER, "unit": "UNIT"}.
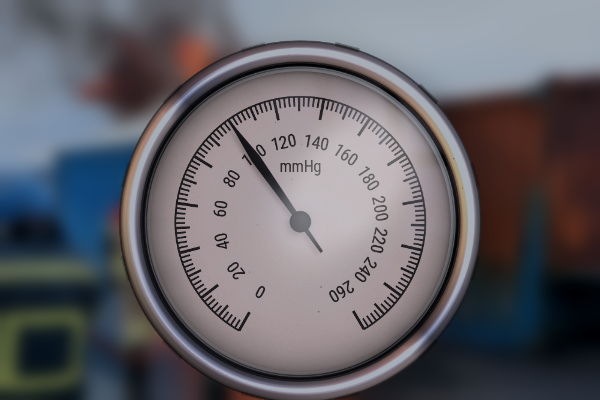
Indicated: {"value": 100, "unit": "mmHg"}
